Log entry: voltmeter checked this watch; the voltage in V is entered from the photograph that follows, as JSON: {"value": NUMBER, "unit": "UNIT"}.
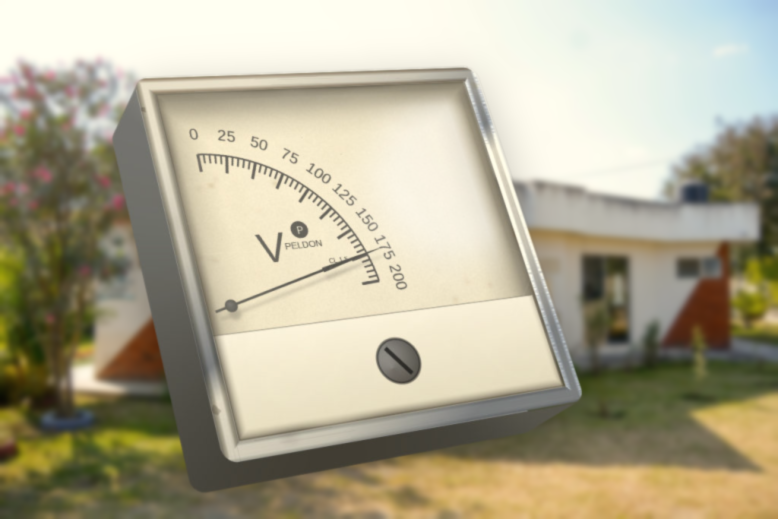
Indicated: {"value": 175, "unit": "V"}
